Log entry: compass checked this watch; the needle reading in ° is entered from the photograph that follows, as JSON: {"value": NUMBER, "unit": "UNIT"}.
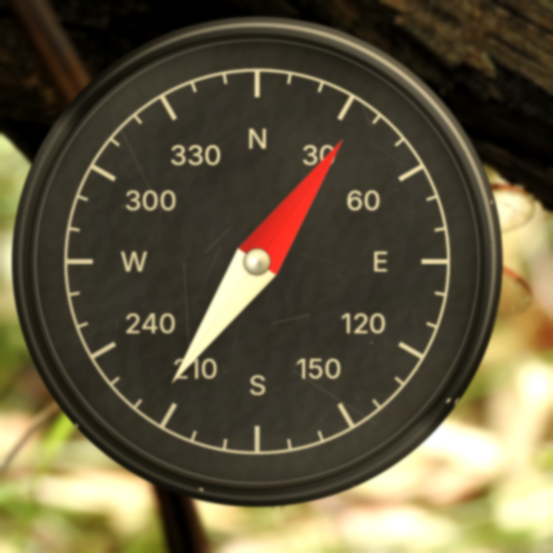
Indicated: {"value": 35, "unit": "°"}
